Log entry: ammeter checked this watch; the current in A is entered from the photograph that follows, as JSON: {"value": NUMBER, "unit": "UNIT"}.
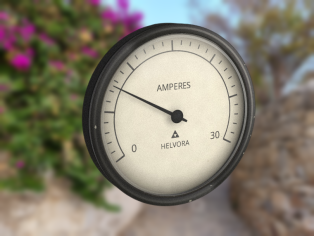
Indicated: {"value": 7.5, "unit": "A"}
